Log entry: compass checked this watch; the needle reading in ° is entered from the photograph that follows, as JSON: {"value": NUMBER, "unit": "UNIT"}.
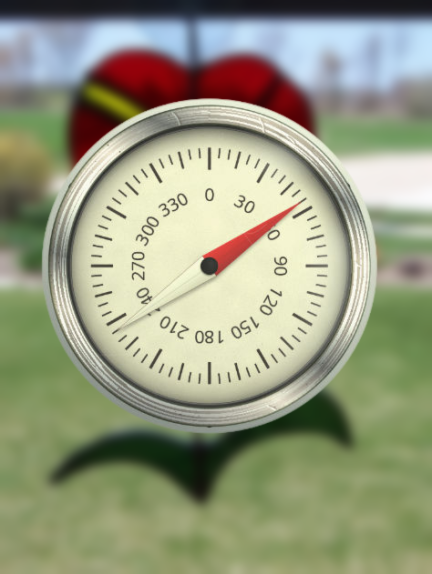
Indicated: {"value": 55, "unit": "°"}
